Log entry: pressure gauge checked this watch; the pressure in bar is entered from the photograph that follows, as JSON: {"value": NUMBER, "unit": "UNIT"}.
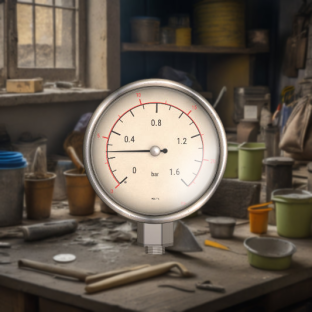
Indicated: {"value": 0.25, "unit": "bar"}
